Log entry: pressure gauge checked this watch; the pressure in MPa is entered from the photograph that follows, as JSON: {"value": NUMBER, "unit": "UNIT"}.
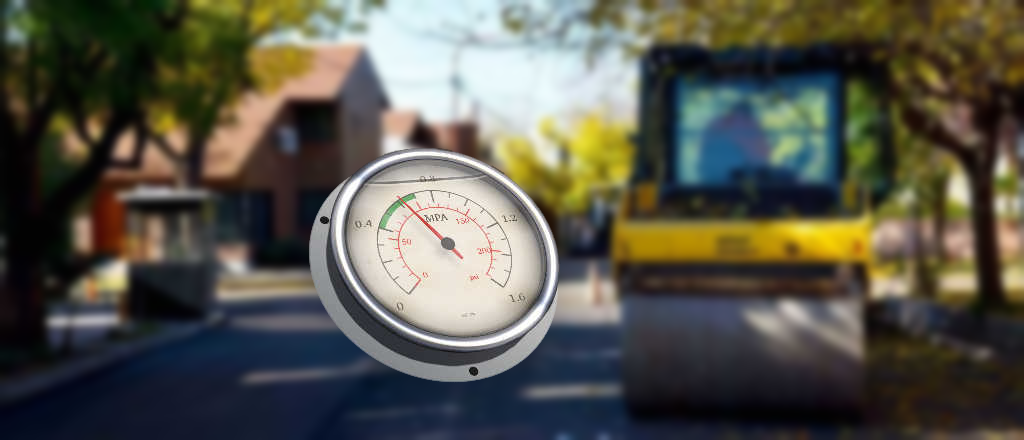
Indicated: {"value": 0.6, "unit": "MPa"}
